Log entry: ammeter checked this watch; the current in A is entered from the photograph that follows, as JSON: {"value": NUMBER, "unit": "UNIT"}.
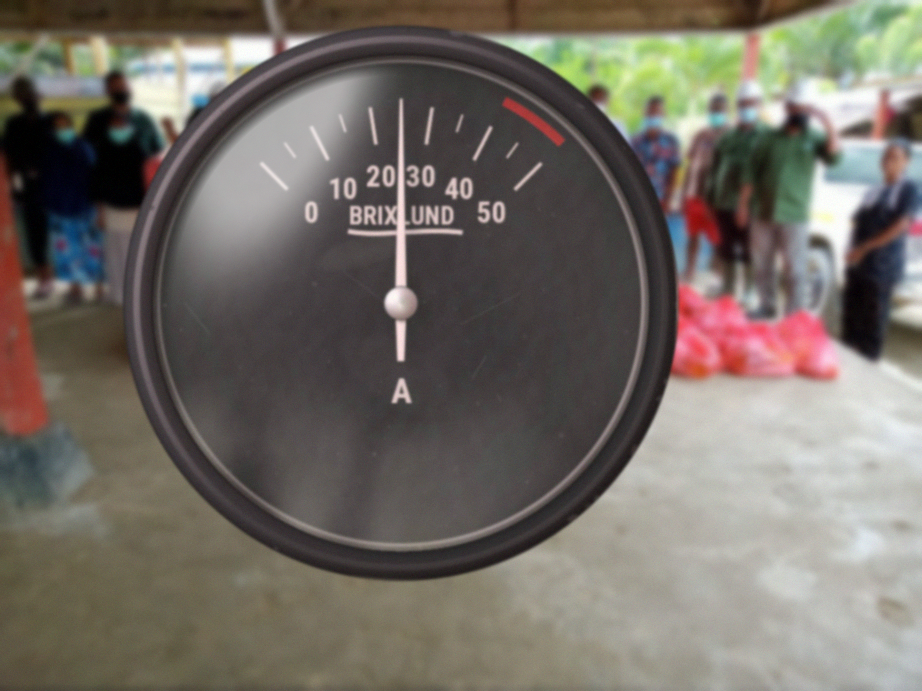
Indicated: {"value": 25, "unit": "A"}
